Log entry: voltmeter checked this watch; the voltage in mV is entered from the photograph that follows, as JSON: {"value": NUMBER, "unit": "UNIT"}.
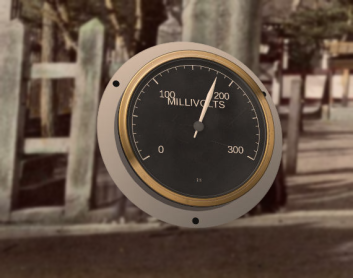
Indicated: {"value": 180, "unit": "mV"}
